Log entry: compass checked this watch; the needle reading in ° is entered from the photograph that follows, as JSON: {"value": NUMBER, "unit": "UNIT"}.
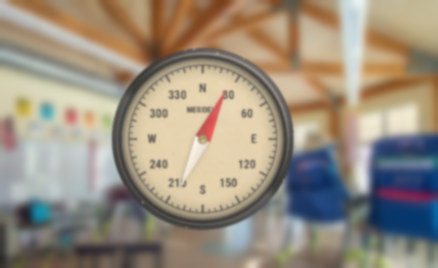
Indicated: {"value": 25, "unit": "°"}
